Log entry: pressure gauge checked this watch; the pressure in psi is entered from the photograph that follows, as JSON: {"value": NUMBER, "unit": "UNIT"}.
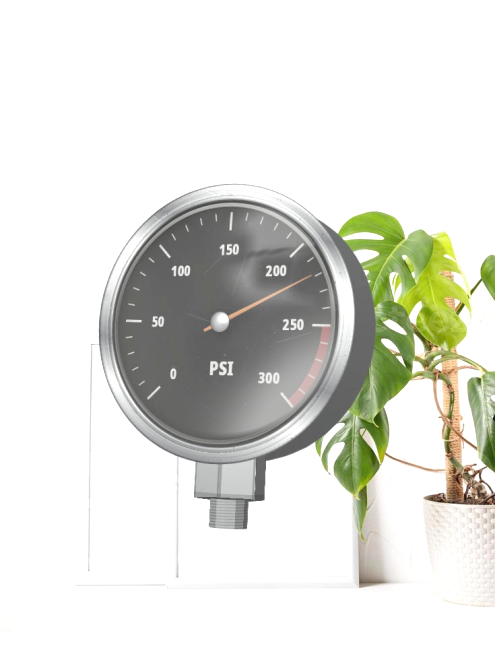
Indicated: {"value": 220, "unit": "psi"}
